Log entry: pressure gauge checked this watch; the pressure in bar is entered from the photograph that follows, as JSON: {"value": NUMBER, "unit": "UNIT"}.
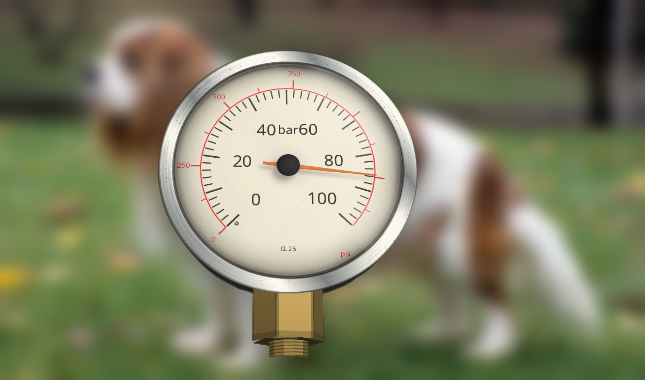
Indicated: {"value": 86, "unit": "bar"}
